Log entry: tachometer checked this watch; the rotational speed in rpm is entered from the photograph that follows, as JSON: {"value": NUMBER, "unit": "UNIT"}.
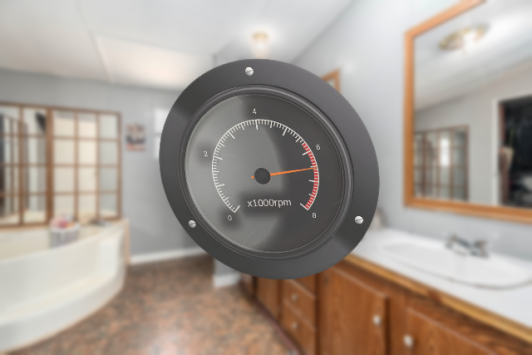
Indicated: {"value": 6500, "unit": "rpm"}
